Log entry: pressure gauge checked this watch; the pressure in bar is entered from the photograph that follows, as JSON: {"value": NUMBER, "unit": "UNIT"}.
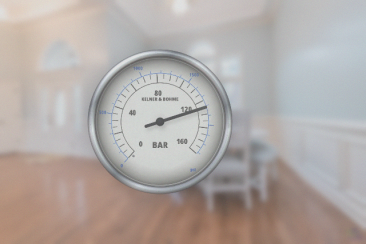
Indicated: {"value": 125, "unit": "bar"}
